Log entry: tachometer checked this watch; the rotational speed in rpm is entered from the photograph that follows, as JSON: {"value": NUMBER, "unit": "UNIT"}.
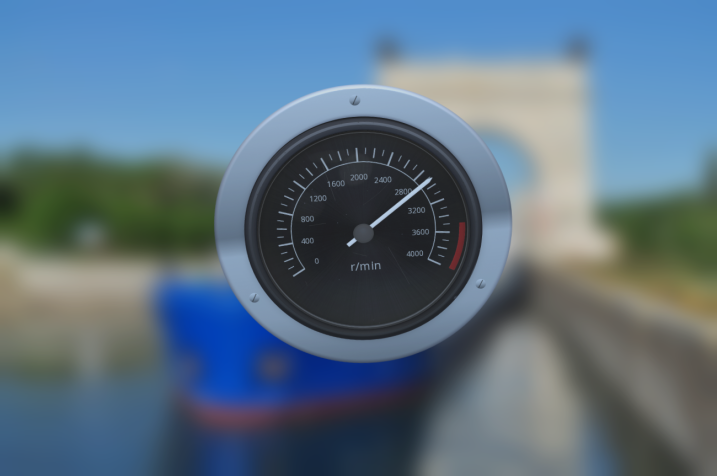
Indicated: {"value": 2900, "unit": "rpm"}
